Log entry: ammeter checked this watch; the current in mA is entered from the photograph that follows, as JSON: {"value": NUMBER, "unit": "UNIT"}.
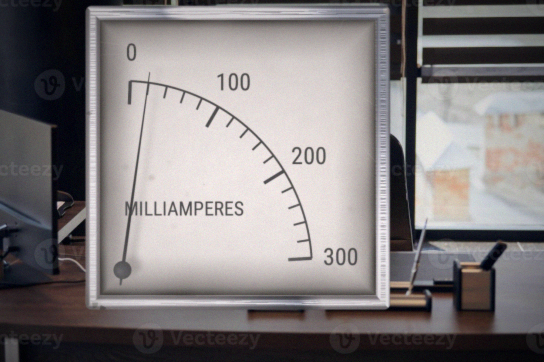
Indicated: {"value": 20, "unit": "mA"}
